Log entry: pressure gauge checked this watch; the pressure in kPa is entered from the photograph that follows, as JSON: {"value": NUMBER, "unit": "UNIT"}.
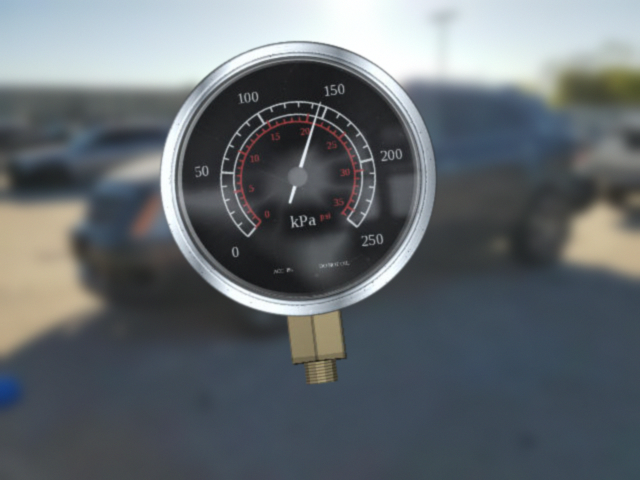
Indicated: {"value": 145, "unit": "kPa"}
